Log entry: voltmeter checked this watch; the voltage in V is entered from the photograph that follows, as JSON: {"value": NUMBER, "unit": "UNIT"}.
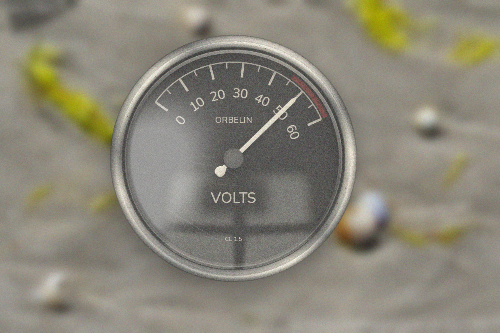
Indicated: {"value": 50, "unit": "V"}
